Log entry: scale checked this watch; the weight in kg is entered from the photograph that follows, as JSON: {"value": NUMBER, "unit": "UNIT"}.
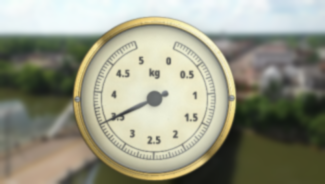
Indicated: {"value": 3.5, "unit": "kg"}
